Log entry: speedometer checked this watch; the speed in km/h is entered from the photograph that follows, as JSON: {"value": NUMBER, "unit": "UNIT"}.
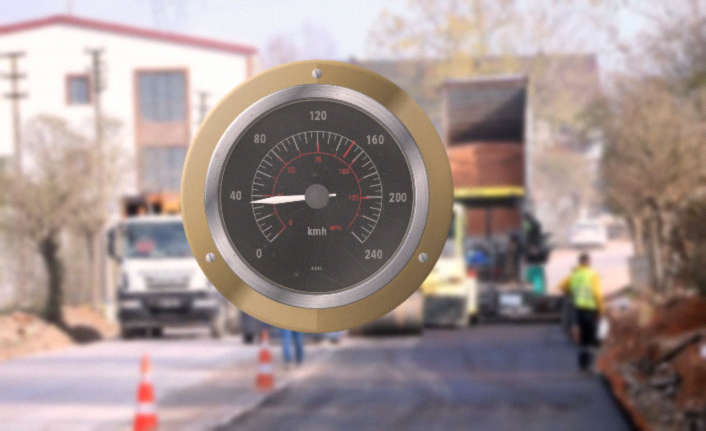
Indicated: {"value": 35, "unit": "km/h"}
